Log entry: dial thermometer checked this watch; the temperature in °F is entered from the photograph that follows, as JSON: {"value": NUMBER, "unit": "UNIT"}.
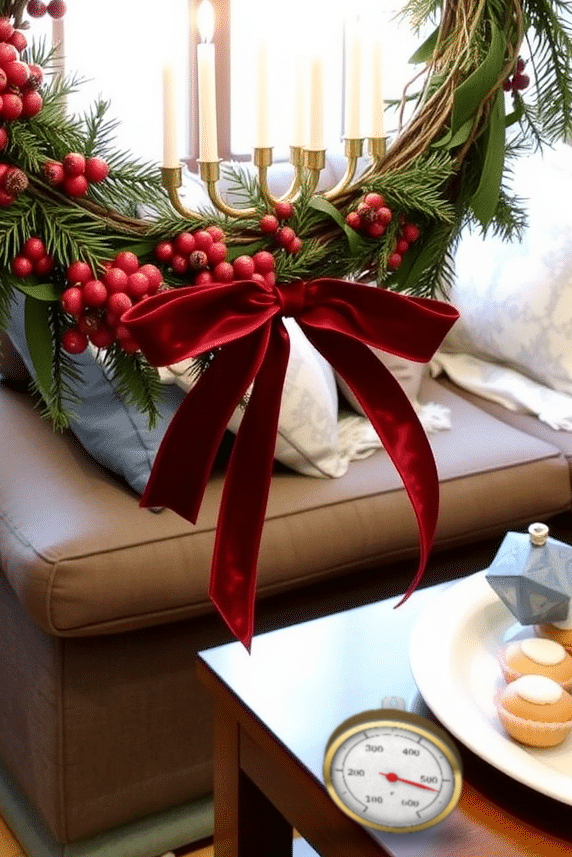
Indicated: {"value": 525, "unit": "°F"}
